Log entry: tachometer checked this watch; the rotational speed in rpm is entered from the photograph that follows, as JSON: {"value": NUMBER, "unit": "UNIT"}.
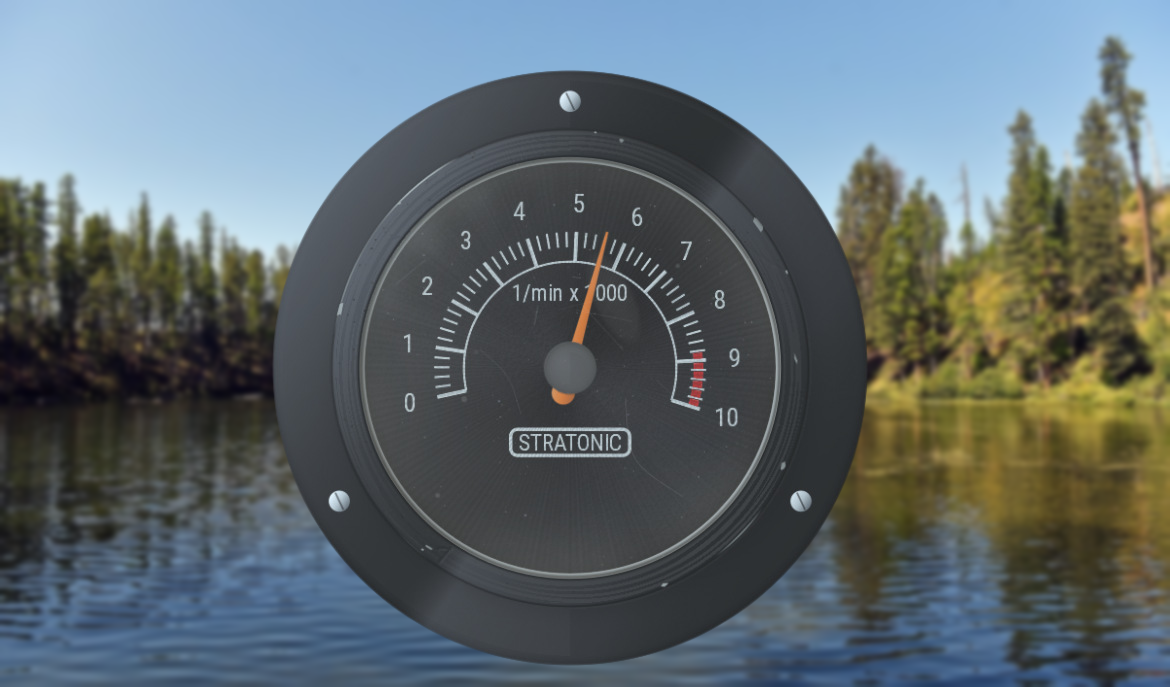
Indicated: {"value": 5600, "unit": "rpm"}
